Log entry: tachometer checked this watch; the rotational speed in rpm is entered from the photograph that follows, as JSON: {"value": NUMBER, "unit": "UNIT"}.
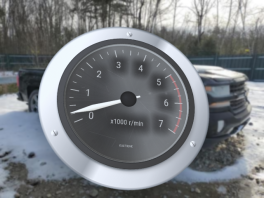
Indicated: {"value": 250, "unit": "rpm"}
